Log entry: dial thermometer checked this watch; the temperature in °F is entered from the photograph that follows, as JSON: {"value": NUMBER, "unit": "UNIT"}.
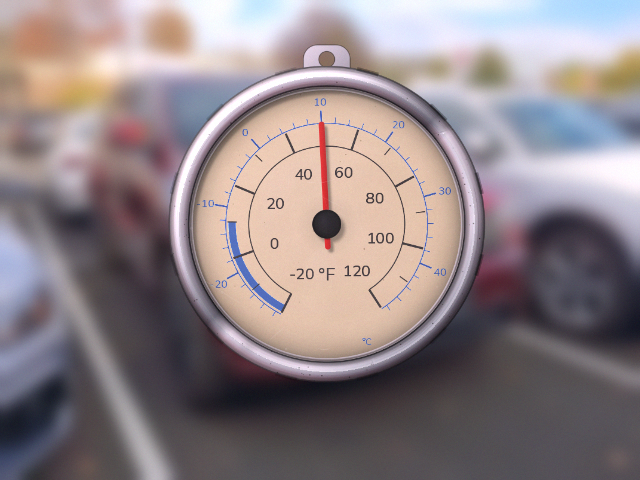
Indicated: {"value": 50, "unit": "°F"}
